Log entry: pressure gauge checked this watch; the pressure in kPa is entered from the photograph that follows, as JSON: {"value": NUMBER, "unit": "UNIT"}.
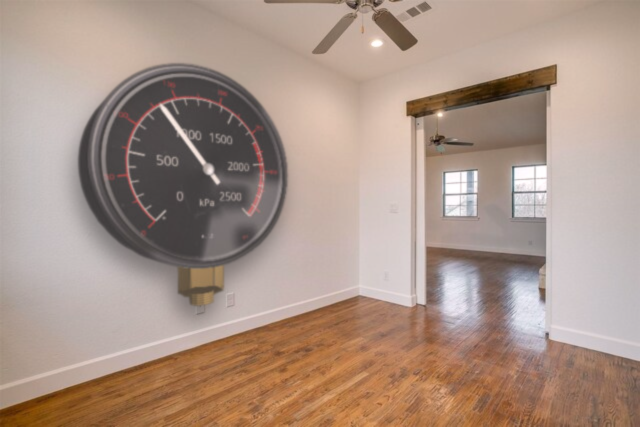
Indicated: {"value": 900, "unit": "kPa"}
